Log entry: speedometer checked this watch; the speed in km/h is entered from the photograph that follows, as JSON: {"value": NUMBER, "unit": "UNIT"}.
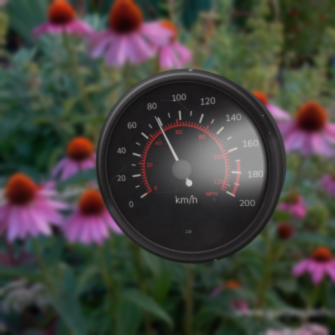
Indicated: {"value": 80, "unit": "km/h"}
